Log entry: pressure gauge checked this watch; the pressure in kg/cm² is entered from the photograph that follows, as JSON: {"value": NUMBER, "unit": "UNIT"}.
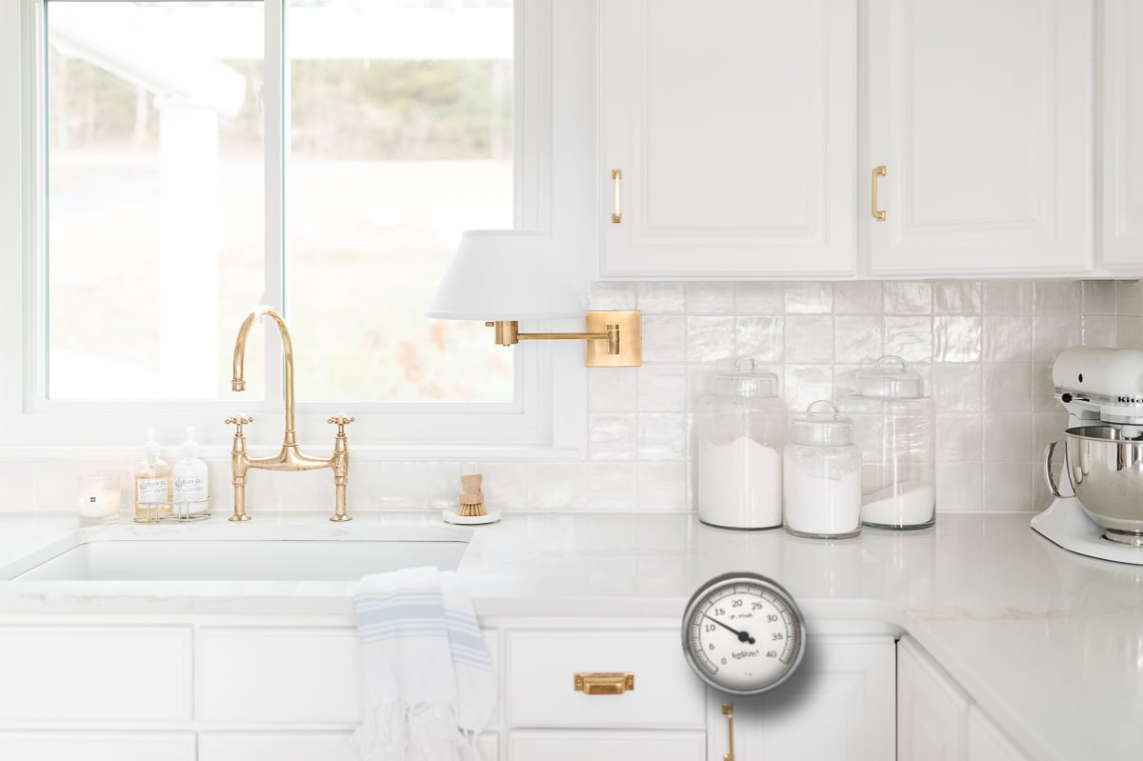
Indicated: {"value": 12.5, "unit": "kg/cm²"}
